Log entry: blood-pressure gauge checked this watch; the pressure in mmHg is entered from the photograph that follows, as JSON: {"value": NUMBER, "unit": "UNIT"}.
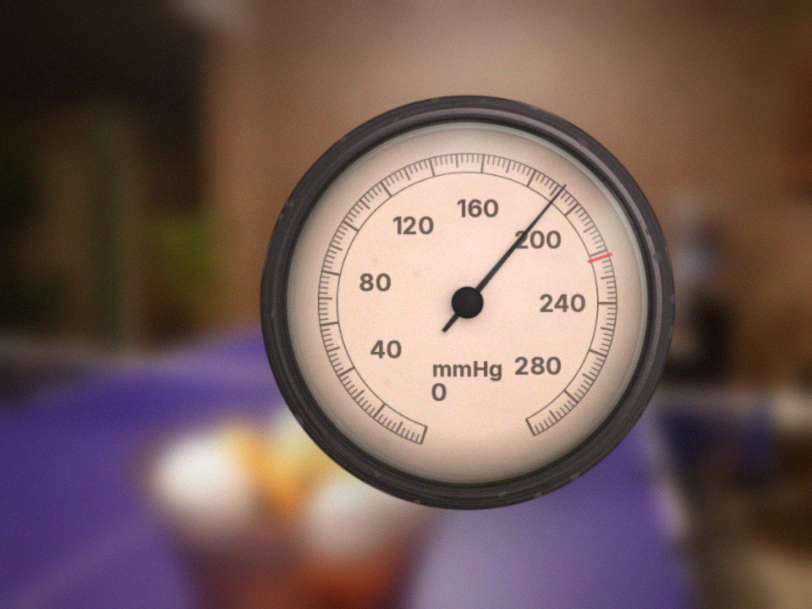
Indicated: {"value": 192, "unit": "mmHg"}
